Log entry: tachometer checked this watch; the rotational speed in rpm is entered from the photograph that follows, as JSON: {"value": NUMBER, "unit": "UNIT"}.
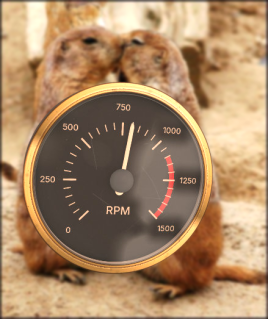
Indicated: {"value": 800, "unit": "rpm"}
